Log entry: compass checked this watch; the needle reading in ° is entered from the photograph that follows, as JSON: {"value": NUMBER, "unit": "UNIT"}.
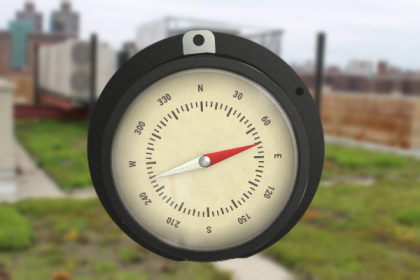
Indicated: {"value": 75, "unit": "°"}
